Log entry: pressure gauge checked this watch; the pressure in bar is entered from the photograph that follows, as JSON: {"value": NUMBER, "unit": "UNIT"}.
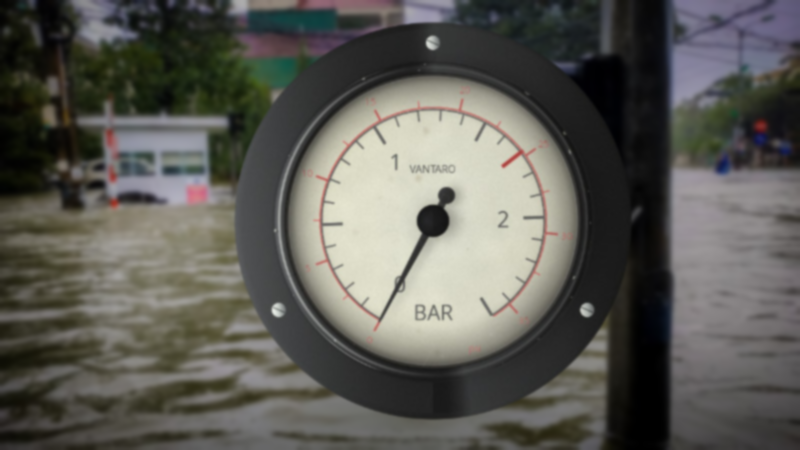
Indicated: {"value": 0, "unit": "bar"}
